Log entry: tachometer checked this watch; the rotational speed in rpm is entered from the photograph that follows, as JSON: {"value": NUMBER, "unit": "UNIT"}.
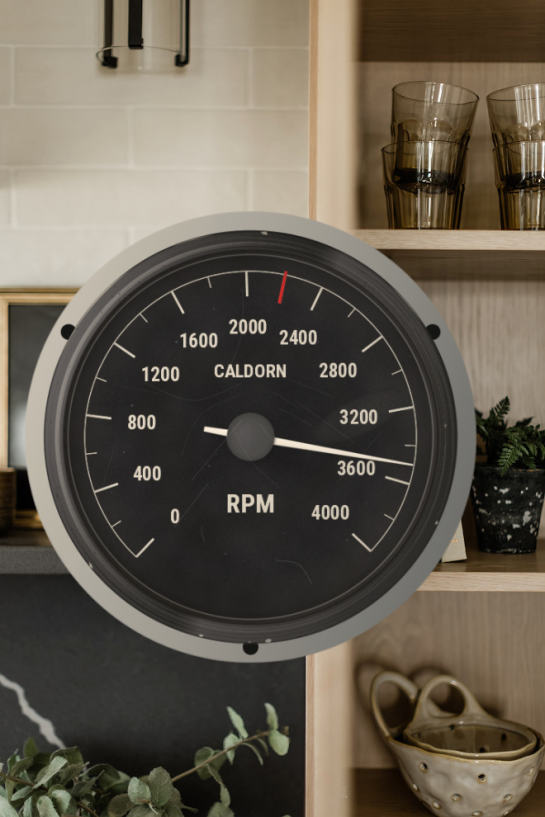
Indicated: {"value": 3500, "unit": "rpm"}
